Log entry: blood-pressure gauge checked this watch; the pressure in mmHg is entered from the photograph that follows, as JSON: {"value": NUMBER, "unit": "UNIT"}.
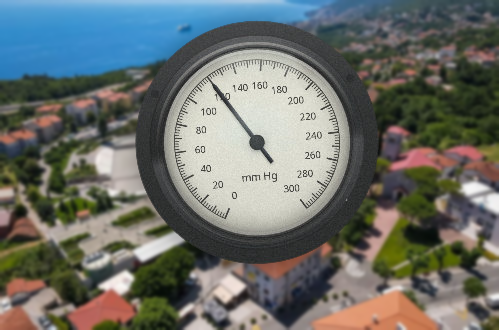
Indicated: {"value": 120, "unit": "mmHg"}
